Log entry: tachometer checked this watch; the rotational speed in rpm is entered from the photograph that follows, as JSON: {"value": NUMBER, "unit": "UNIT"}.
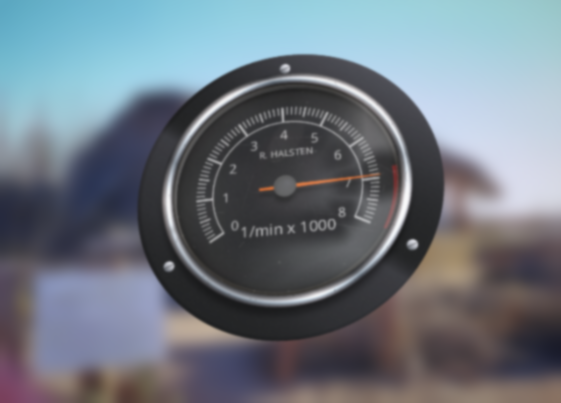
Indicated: {"value": 7000, "unit": "rpm"}
